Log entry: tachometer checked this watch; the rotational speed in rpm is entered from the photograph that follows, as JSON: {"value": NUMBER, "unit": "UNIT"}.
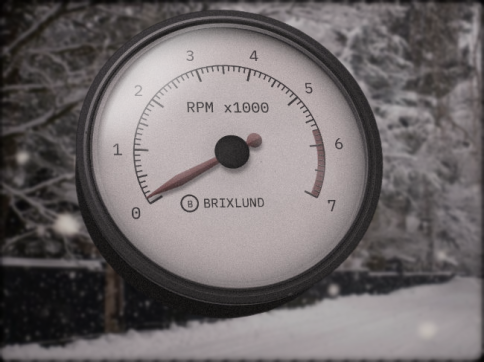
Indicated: {"value": 100, "unit": "rpm"}
